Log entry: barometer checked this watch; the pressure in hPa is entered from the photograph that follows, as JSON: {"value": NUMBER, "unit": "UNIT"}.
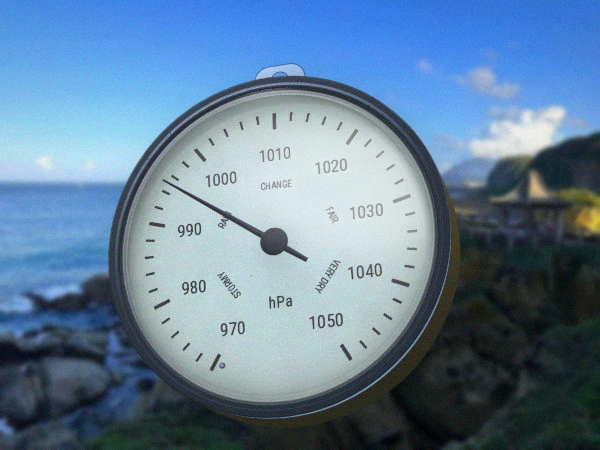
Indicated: {"value": 995, "unit": "hPa"}
